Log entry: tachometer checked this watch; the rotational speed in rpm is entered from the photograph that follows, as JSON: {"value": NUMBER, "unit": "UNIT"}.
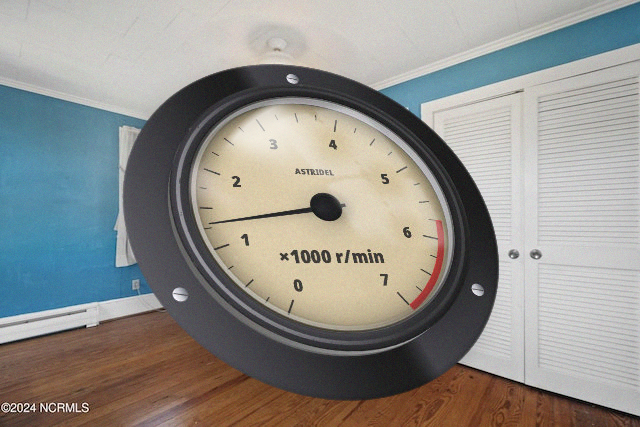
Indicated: {"value": 1250, "unit": "rpm"}
